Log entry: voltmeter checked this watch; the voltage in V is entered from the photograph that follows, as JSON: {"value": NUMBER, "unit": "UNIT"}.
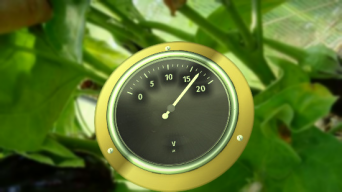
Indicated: {"value": 17, "unit": "V"}
